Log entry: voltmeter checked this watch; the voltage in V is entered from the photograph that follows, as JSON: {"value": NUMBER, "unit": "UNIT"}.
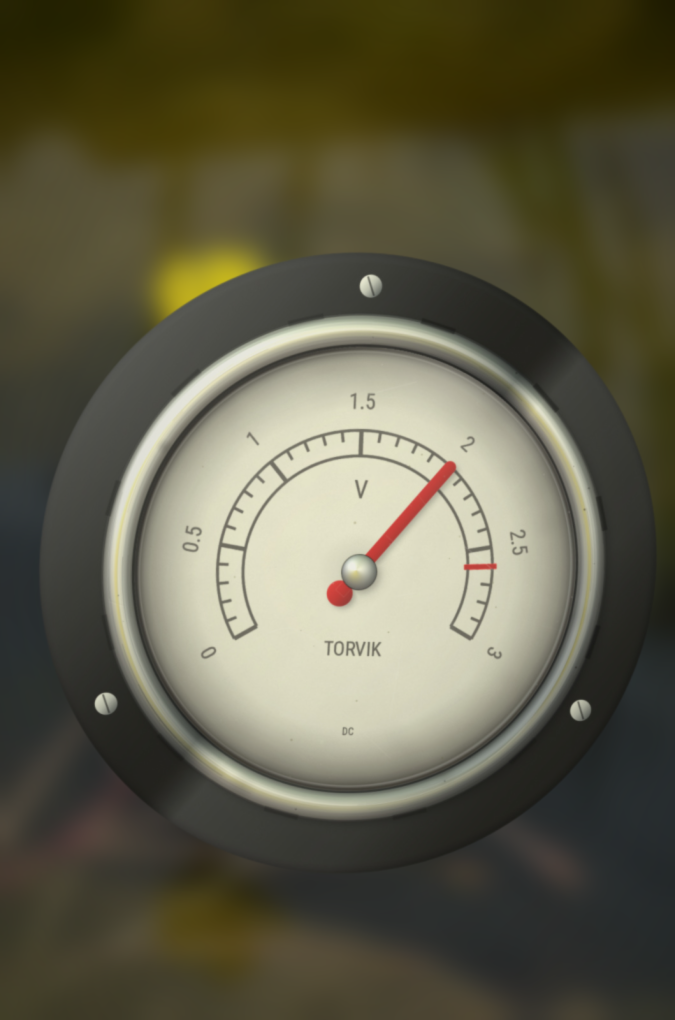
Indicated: {"value": 2, "unit": "V"}
